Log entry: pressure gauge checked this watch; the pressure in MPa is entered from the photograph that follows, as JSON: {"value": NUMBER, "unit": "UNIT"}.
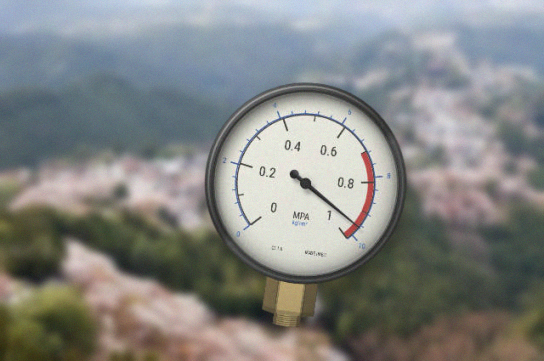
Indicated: {"value": 0.95, "unit": "MPa"}
